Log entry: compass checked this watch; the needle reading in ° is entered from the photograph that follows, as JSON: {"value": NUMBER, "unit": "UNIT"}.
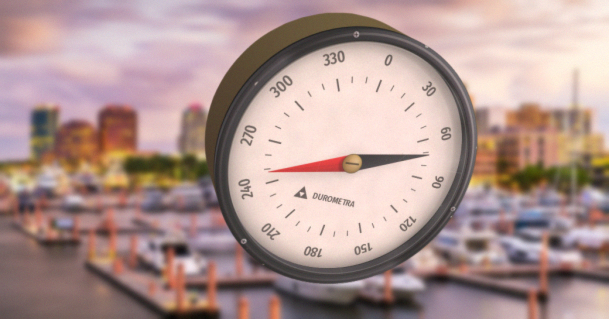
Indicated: {"value": 250, "unit": "°"}
